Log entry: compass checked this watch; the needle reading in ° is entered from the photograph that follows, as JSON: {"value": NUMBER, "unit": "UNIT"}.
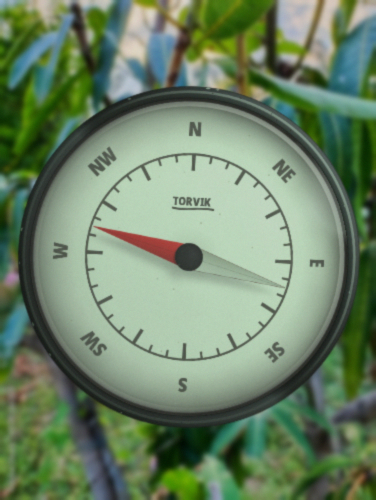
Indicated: {"value": 285, "unit": "°"}
